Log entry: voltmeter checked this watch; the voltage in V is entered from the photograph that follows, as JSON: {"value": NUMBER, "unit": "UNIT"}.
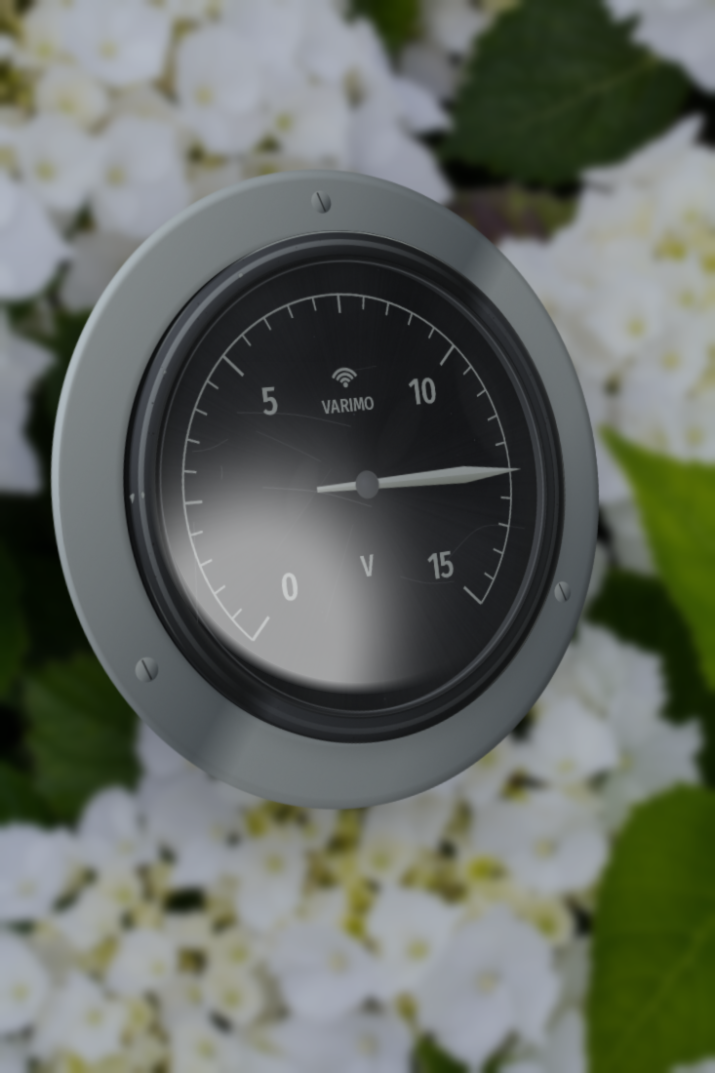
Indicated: {"value": 12.5, "unit": "V"}
